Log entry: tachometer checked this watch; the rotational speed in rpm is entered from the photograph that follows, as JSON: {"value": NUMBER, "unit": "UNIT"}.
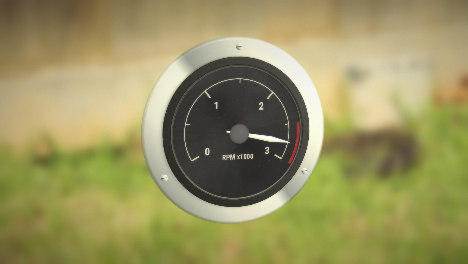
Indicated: {"value": 2750, "unit": "rpm"}
